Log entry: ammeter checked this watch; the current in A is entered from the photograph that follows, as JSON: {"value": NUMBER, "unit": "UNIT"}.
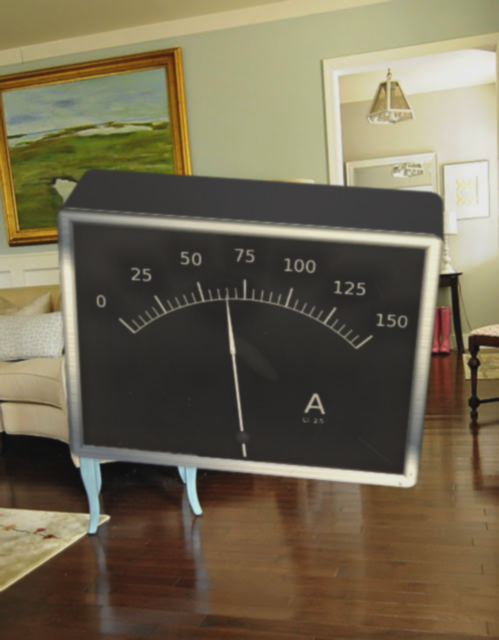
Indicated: {"value": 65, "unit": "A"}
